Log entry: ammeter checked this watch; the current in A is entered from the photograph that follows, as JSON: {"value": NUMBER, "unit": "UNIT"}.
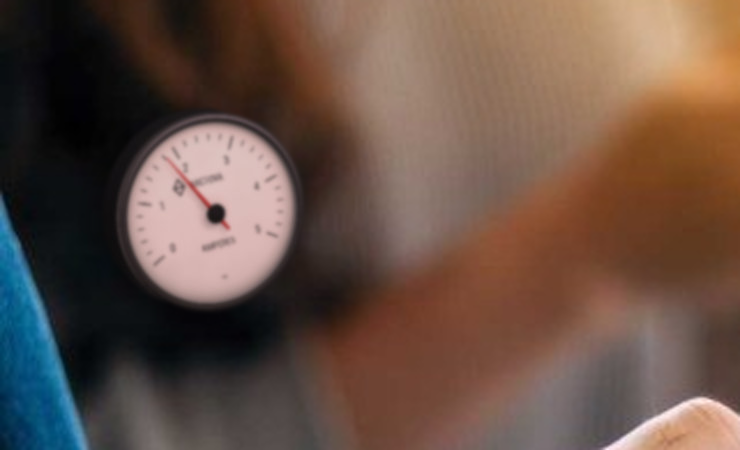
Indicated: {"value": 1.8, "unit": "A"}
